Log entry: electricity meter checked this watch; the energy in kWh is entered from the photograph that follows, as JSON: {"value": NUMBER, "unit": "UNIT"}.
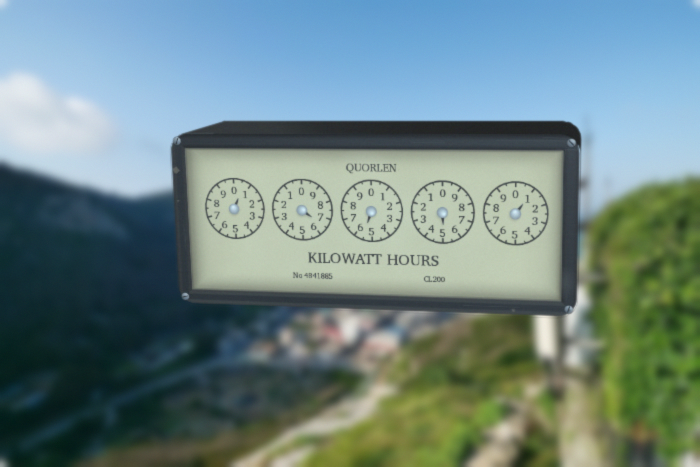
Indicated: {"value": 6551, "unit": "kWh"}
